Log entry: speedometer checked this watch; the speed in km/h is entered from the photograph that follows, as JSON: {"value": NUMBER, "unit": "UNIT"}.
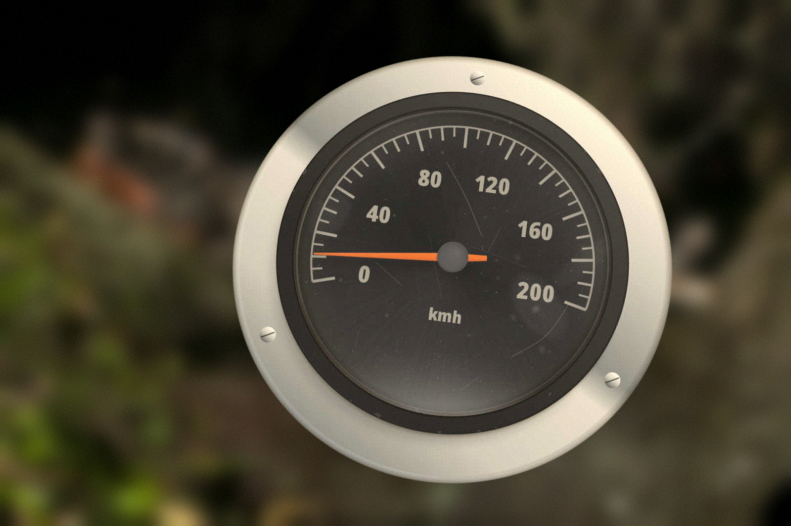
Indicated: {"value": 10, "unit": "km/h"}
